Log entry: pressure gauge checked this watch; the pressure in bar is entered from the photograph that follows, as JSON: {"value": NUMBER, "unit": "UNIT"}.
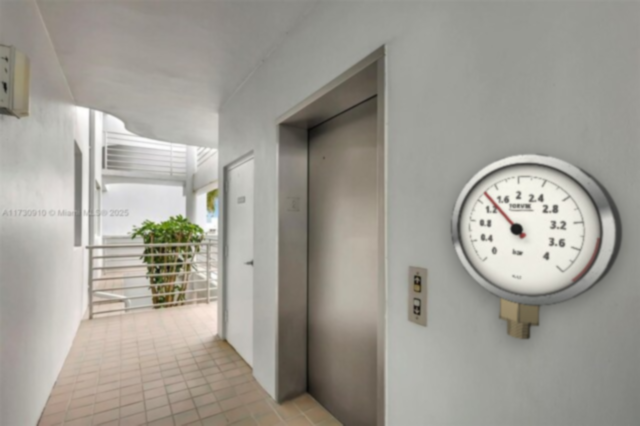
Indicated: {"value": 1.4, "unit": "bar"}
